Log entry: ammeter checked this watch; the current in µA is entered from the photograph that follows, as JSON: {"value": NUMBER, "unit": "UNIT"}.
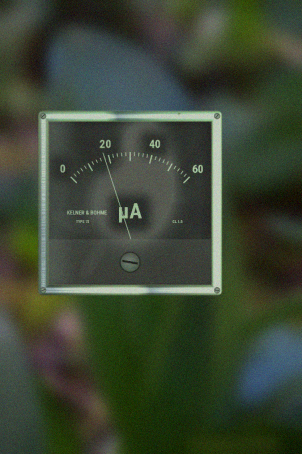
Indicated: {"value": 18, "unit": "µA"}
